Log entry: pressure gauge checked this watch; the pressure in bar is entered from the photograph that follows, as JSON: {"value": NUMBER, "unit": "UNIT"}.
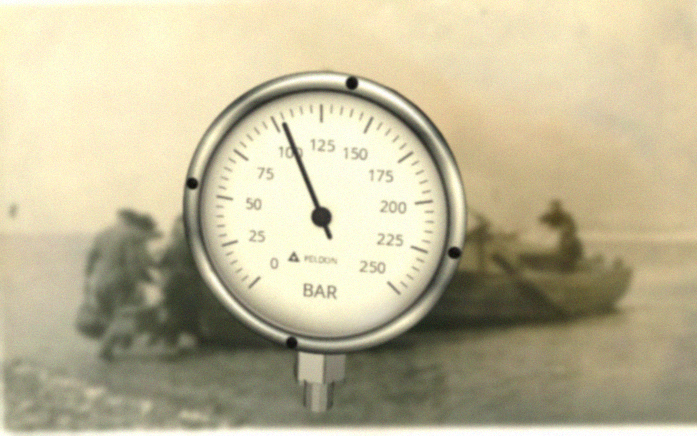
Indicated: {"value": 105, "unit": "bar"}
